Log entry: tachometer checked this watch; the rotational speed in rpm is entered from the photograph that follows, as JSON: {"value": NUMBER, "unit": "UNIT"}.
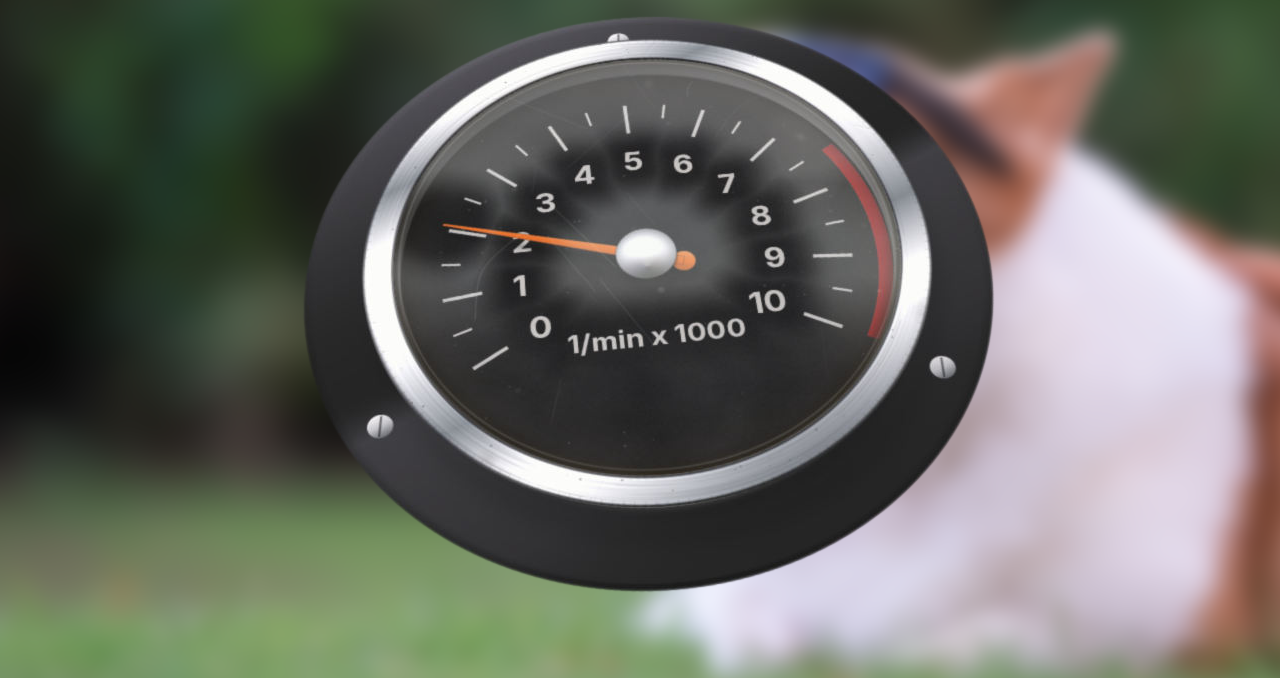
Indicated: {"value": 2000, "unit": "rpm"}
